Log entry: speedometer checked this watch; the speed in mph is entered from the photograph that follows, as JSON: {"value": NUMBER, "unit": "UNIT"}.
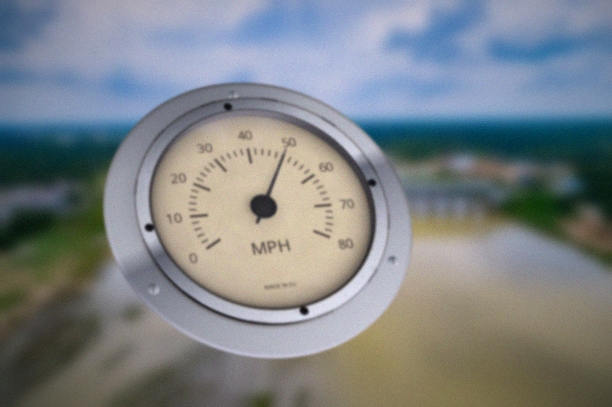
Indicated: {"value": 50, "unit": "mph"}
